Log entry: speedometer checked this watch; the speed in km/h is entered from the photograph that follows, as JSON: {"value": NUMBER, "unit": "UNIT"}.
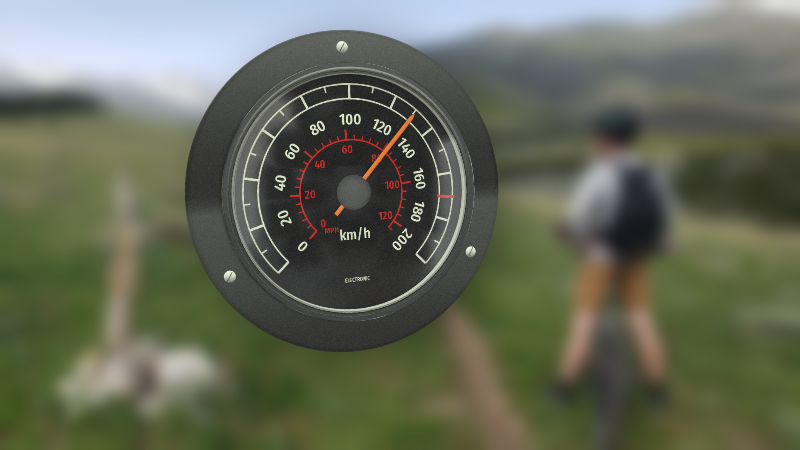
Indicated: {"value": 130, "unit": "km/h"}
